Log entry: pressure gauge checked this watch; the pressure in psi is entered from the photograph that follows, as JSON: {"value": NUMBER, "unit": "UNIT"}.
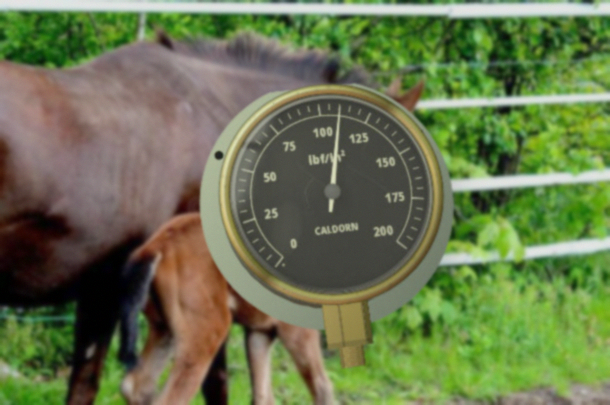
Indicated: {"value": 110, "unit": "psi"}
